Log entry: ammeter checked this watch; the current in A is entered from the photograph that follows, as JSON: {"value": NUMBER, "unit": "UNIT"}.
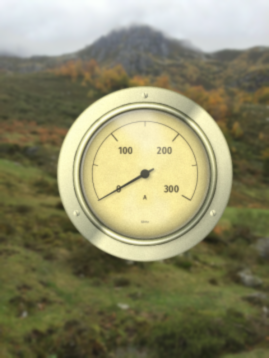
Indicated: {"value": 0, "unit": "A"}
